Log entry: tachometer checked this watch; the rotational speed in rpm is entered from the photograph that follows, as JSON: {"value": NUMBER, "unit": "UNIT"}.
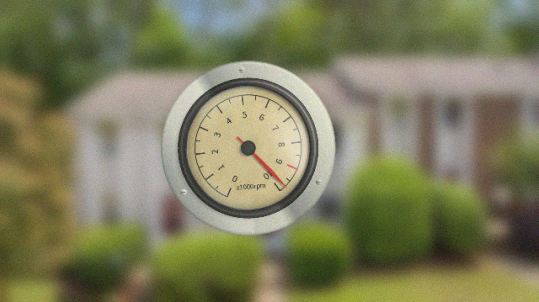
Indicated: {"value": 9750, "unit": "rpm"}
